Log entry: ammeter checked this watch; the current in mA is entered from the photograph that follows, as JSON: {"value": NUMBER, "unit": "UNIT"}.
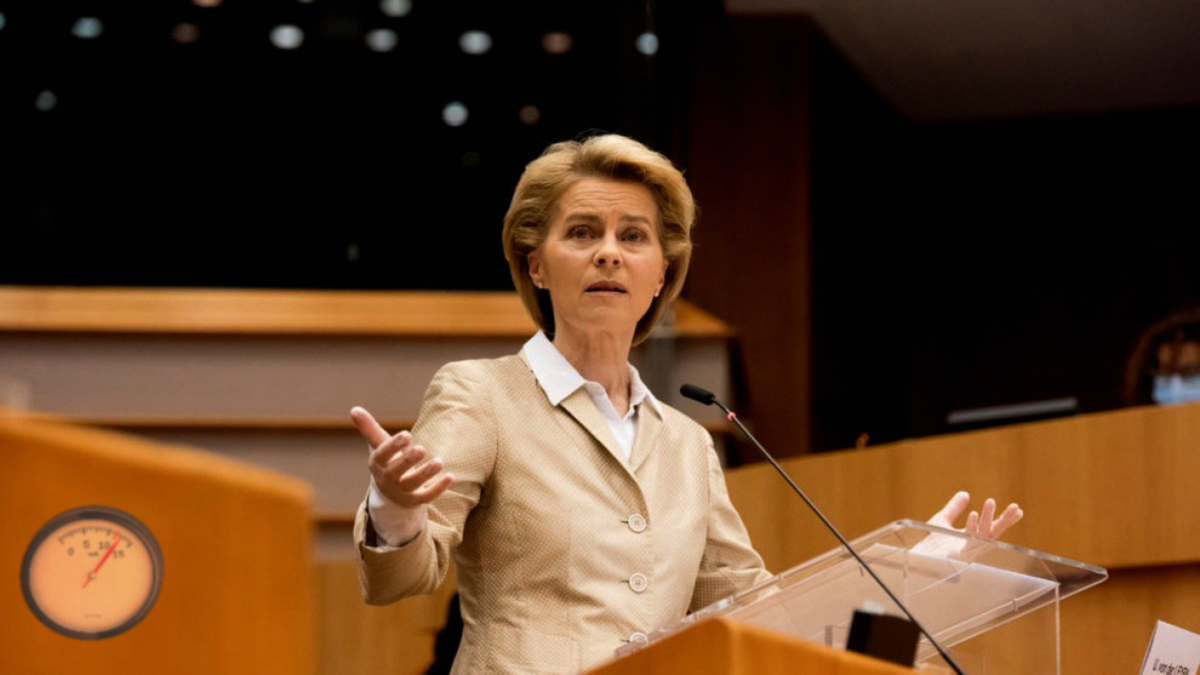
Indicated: {"value": 12.5, "unit": "mA"}
